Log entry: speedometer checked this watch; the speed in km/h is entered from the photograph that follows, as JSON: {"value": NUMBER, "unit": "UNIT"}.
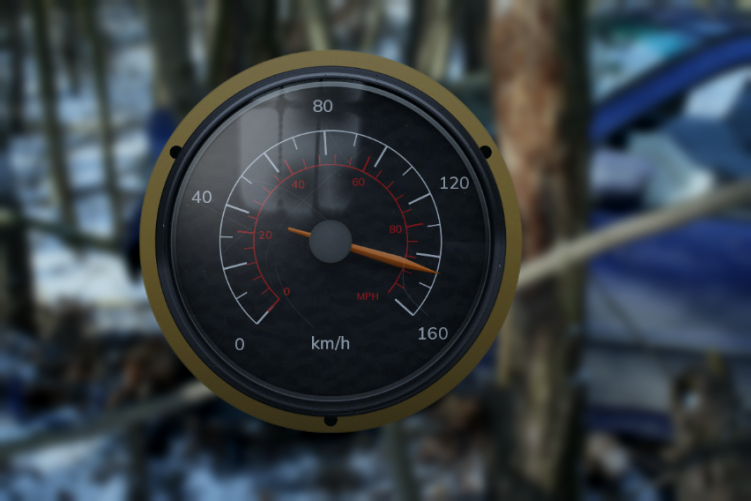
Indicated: {"value": 145, "unit": "km/h"}
